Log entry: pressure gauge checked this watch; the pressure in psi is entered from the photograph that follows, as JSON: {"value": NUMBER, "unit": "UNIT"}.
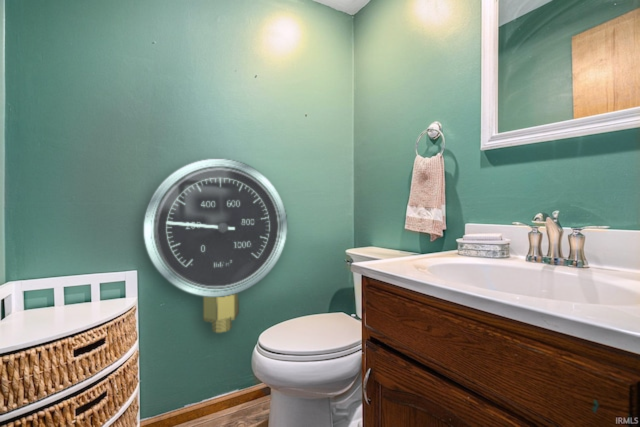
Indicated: {"value": 200, "unit": "psi"}
